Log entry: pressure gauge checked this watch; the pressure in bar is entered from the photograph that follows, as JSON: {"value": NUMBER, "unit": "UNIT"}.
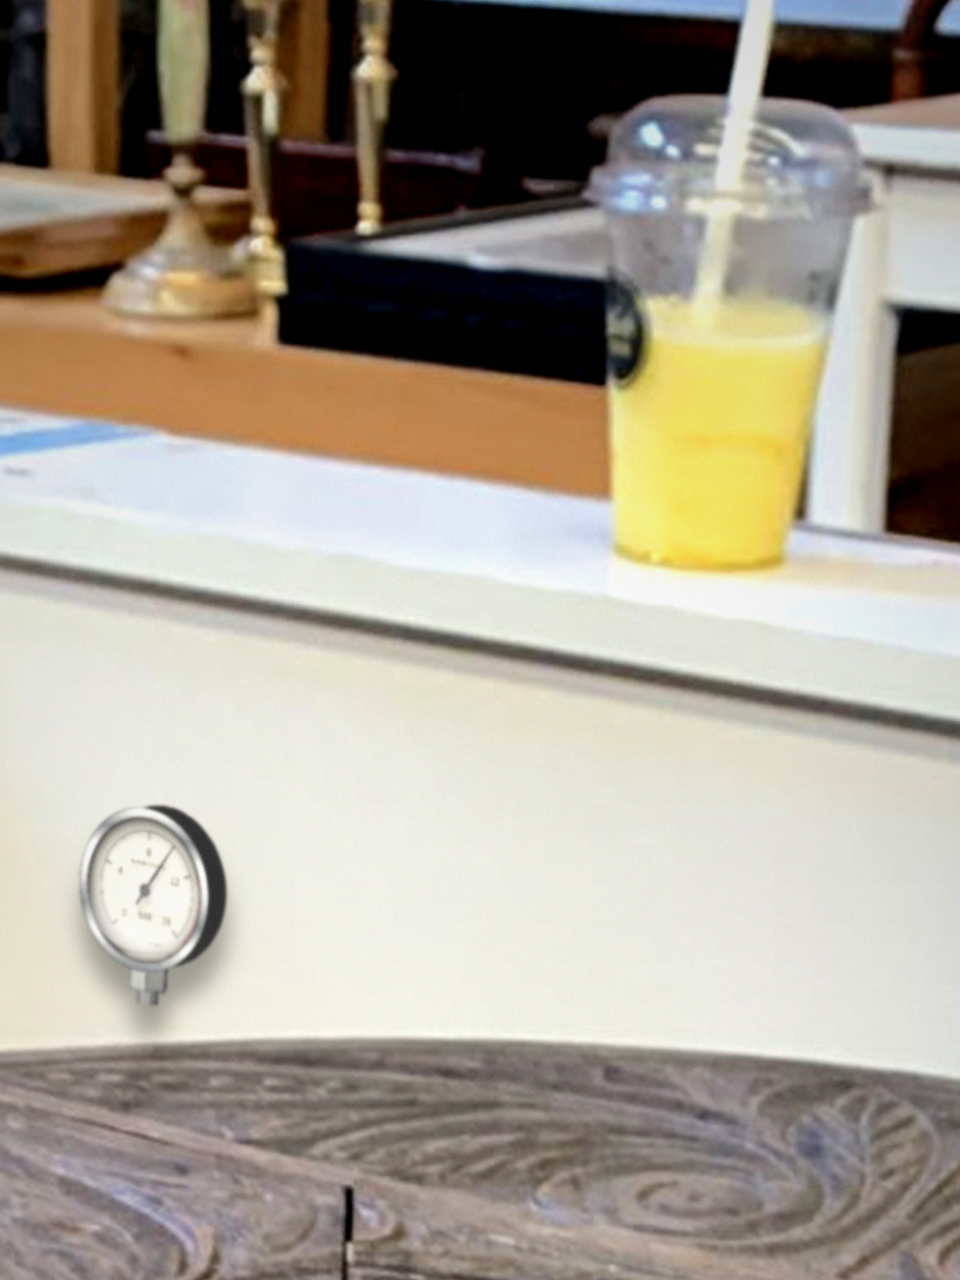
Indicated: {"value": 10, "unit": "bar"}
